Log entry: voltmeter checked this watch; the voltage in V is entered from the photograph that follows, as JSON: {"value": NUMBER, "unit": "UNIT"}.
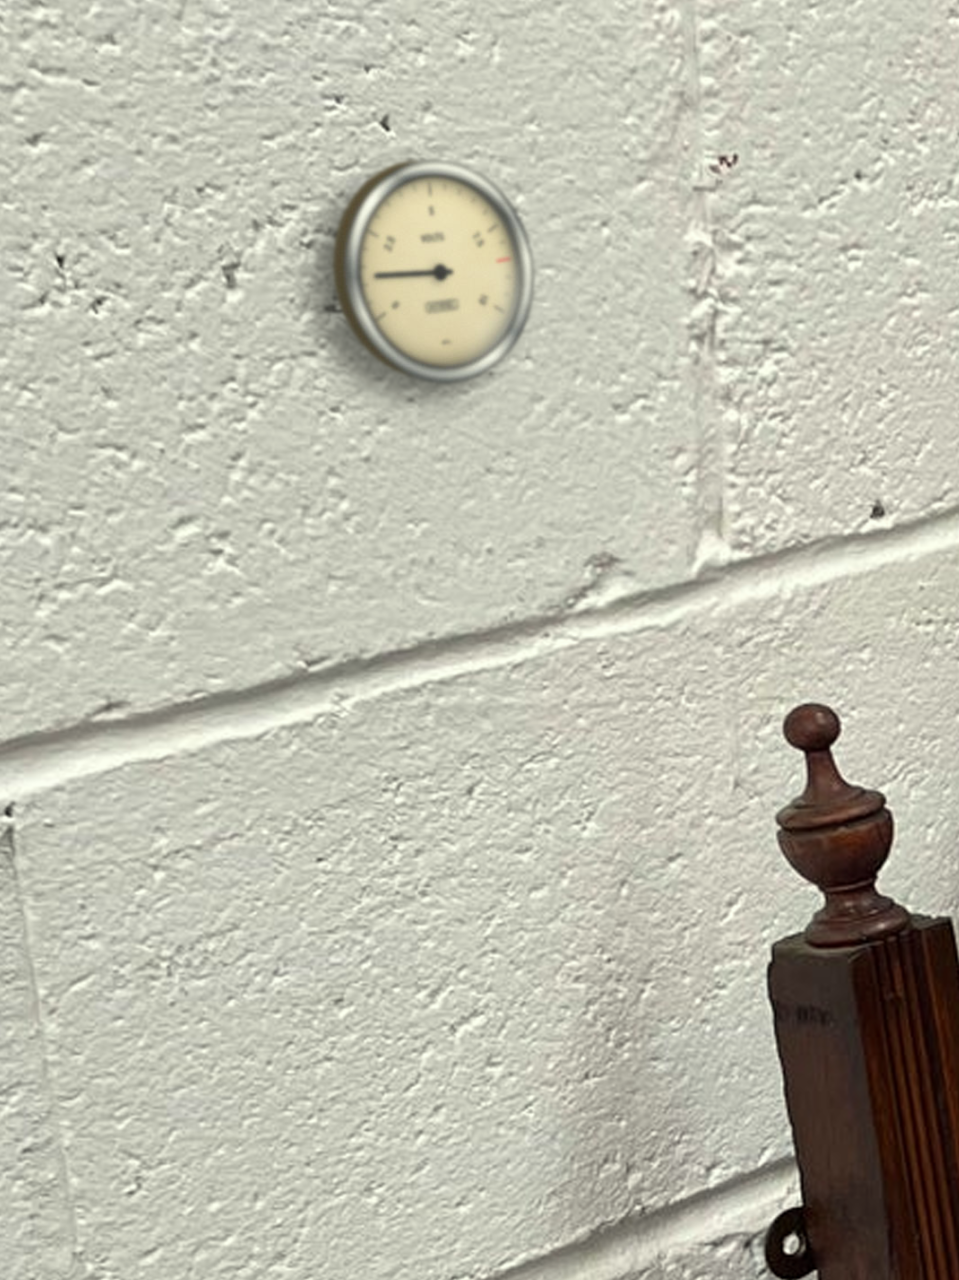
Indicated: {"value": 1.25, "unit": "V"}
